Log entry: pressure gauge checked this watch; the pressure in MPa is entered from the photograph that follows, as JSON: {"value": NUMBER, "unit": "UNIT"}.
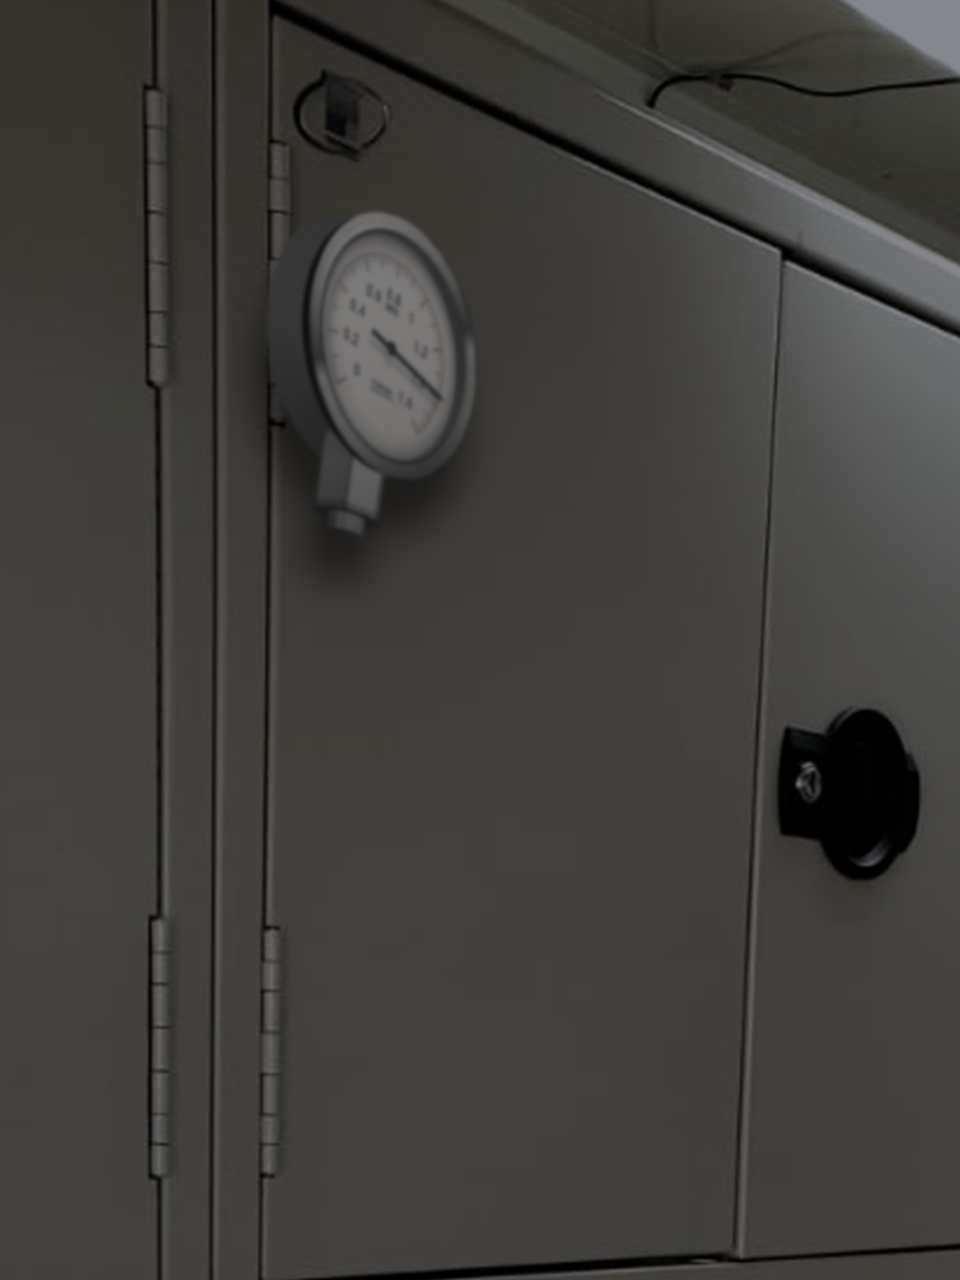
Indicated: {"value": 1.4, "unit": "MPa"}
